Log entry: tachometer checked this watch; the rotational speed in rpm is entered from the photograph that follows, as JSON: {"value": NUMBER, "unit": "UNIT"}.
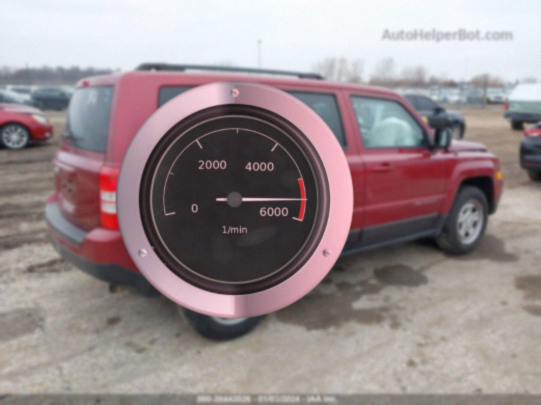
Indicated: {"value": 5500, "unit": "rpm"}
